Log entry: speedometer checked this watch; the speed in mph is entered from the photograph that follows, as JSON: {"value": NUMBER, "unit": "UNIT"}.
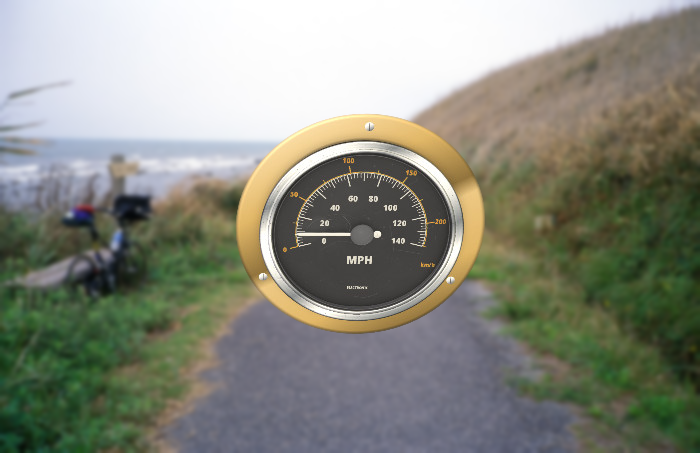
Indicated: {"value": 10, "unit": "mph"}
